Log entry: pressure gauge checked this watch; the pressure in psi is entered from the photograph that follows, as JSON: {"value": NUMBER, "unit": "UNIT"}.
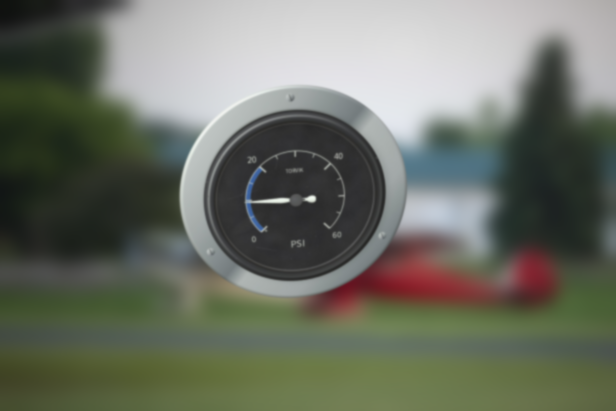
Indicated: {"value": 10, "unit": "psi"}
